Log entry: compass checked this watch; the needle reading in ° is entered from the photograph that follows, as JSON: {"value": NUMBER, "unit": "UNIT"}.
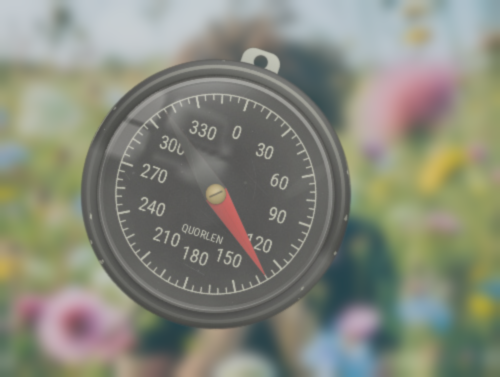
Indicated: {"value": 130, "unit": "°"}
